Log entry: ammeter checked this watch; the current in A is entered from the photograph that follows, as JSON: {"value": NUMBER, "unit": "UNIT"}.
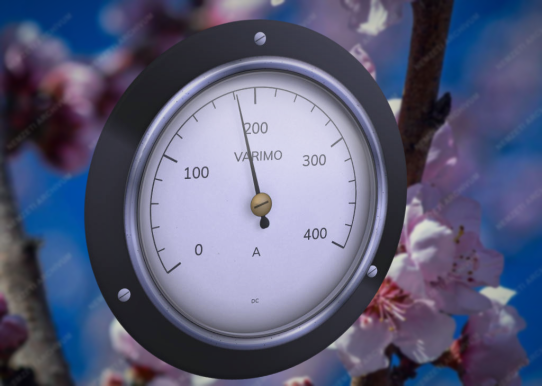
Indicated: {"value": 180, "unit": "A"}
